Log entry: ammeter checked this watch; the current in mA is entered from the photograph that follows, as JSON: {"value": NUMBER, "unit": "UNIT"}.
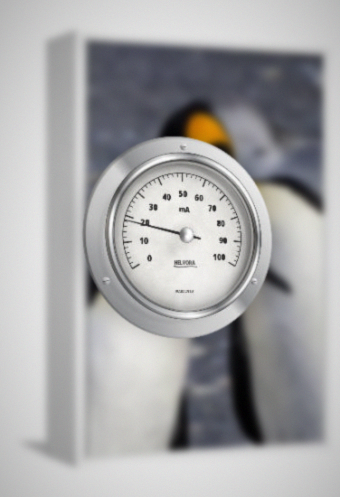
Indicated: {"value": 18, "unit": "mA"}
